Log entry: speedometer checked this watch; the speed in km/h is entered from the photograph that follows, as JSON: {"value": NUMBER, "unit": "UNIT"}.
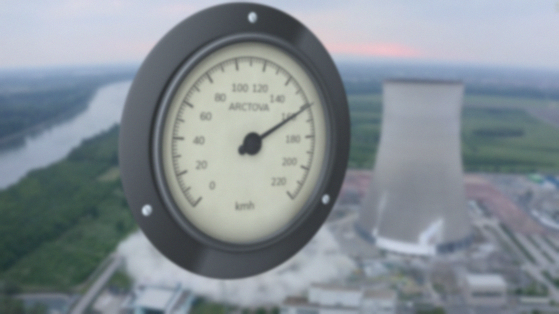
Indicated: {"value": 160, "unit": "km/h"}
